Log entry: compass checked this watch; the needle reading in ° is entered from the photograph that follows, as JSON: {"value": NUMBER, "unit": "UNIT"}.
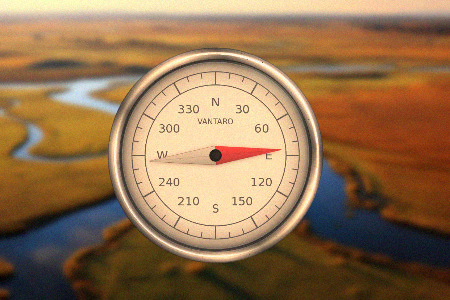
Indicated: {"value": 85, "unit": "°"}
